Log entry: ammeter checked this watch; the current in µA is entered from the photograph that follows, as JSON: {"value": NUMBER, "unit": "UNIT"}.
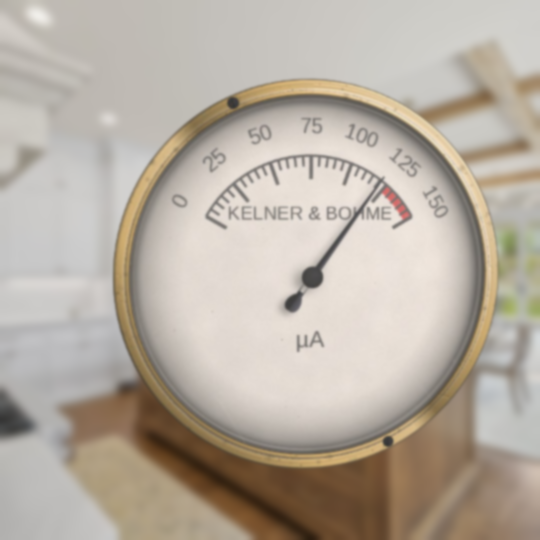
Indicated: {"value": 120, "unit": "µA"}
